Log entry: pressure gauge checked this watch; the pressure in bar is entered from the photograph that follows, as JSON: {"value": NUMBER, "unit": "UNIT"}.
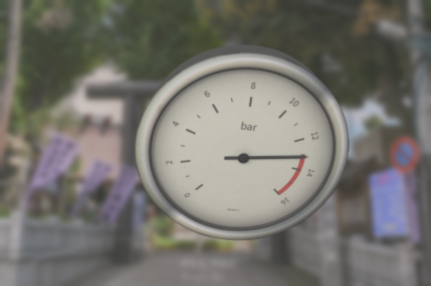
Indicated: {"value": 13, "unit": "bar"}
